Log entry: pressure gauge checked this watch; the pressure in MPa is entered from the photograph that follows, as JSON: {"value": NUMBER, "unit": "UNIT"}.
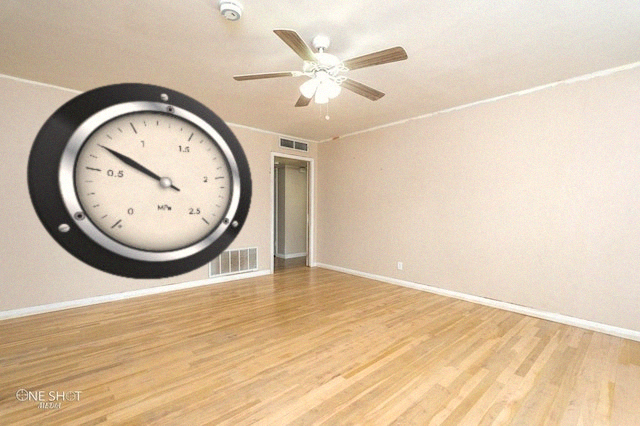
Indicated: {"value": 0.7, "unit": "MPa"}
